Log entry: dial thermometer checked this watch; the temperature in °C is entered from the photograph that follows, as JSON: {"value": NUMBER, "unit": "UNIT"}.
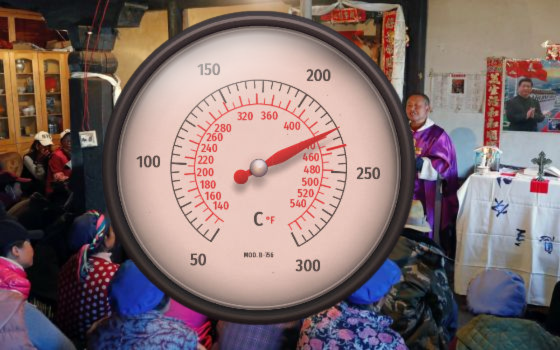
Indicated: {"value": 225, "unit": "°C"}
